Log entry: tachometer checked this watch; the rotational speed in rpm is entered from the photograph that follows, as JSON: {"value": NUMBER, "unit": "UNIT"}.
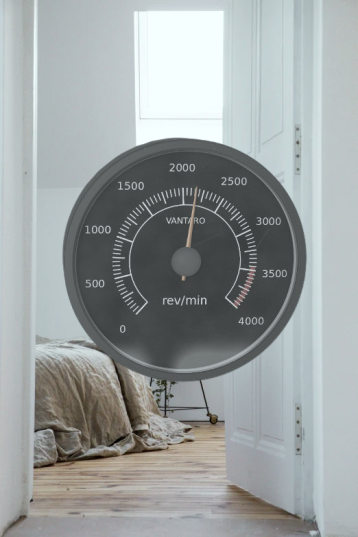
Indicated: {"value": 2150, "unit": "rpm"}
